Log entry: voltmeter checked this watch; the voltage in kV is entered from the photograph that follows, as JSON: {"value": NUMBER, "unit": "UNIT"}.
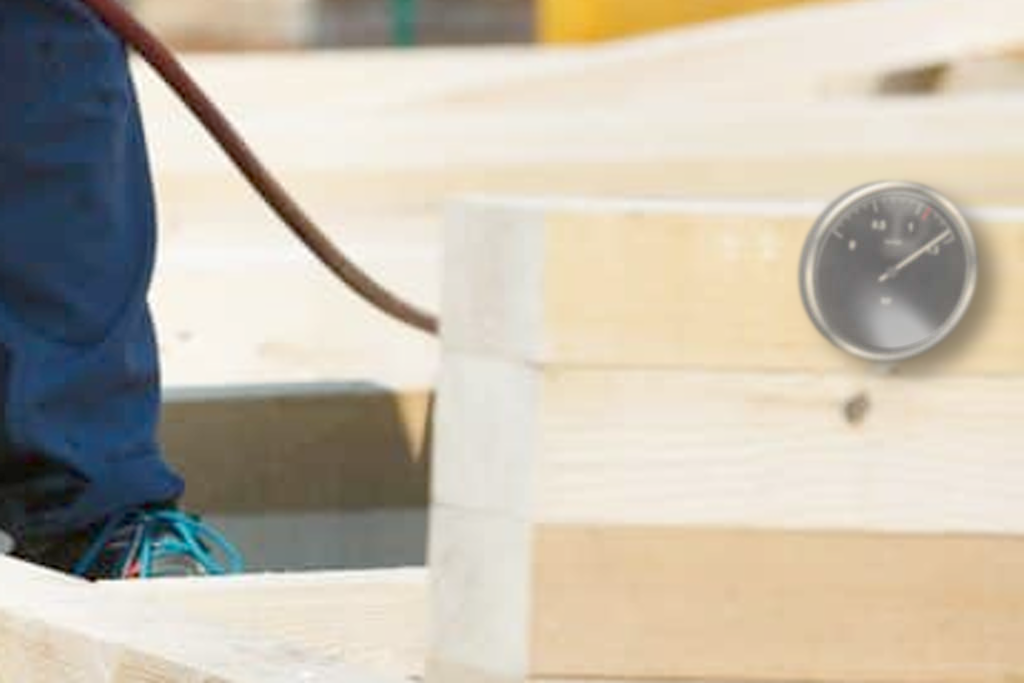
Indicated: {"value": 1.4, "unit": "kV"}
